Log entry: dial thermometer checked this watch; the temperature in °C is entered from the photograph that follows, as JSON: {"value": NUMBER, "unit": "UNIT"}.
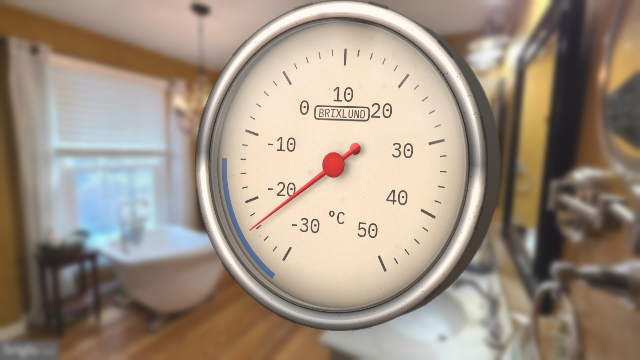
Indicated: {"value": -24, "unit": "°C"}
